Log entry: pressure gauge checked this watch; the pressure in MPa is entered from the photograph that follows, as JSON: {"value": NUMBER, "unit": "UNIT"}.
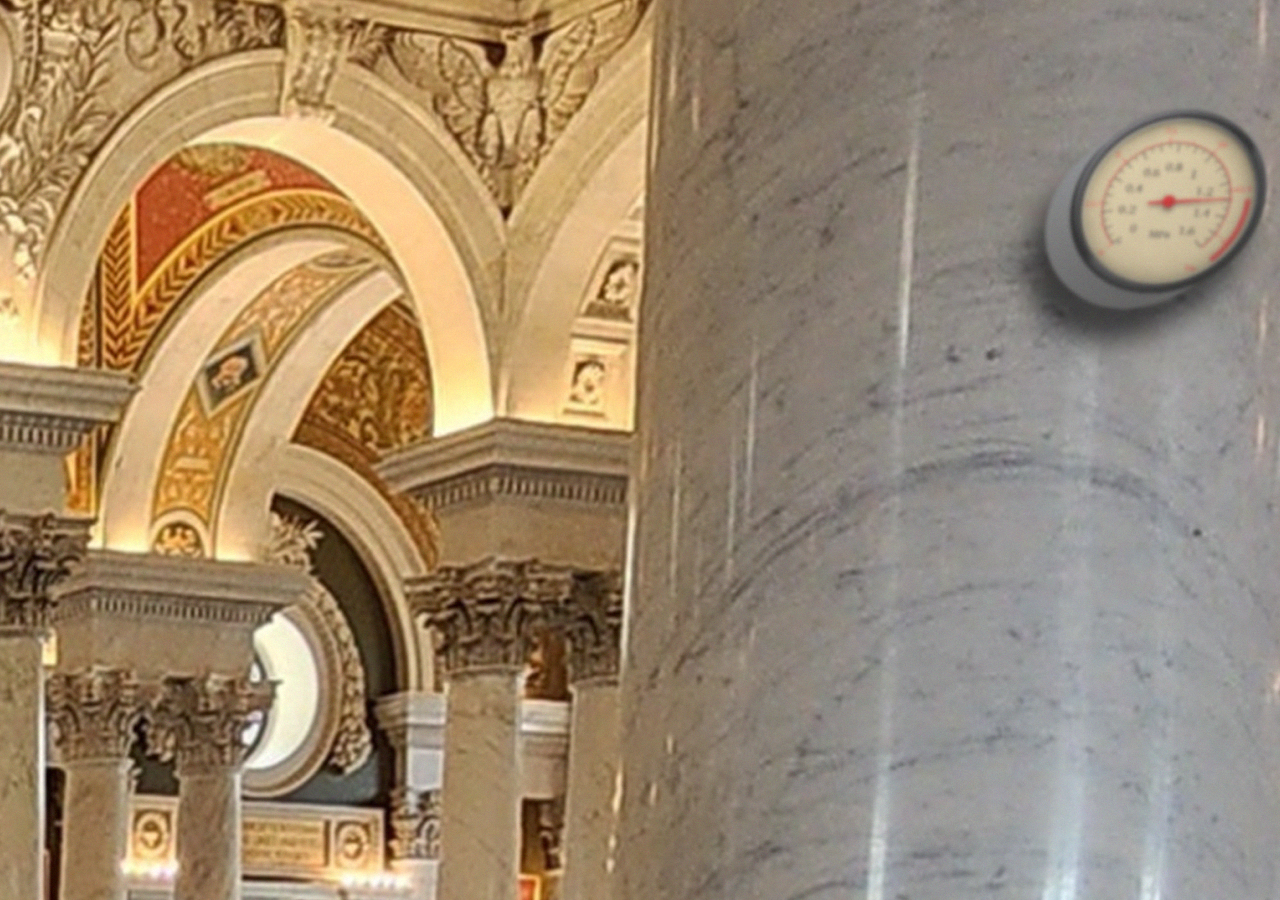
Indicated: {"value": 1.3, "unit": "MPa"}
